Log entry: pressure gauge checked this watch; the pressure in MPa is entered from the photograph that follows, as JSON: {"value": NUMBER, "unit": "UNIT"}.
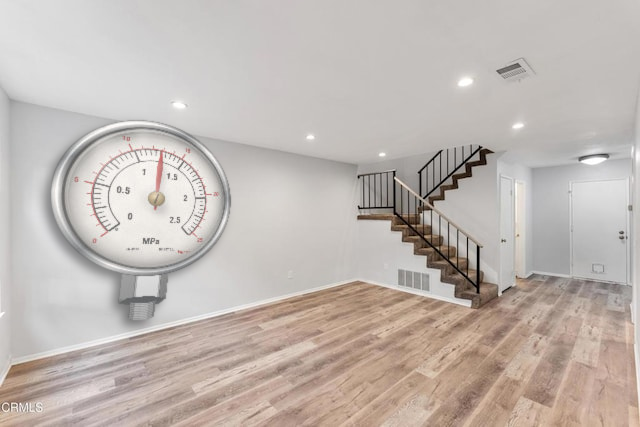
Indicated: {"value": 1.25, "unit": "MPa"}
